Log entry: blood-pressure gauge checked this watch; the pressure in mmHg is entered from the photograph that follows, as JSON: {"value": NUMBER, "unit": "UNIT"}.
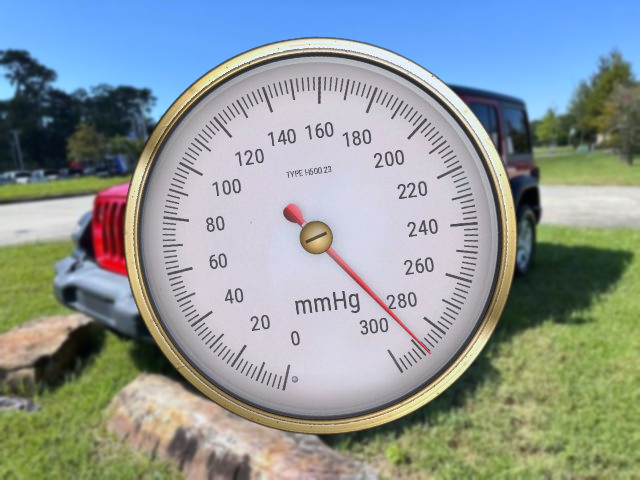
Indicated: {"value": 288, "unit": "mmHg"}
